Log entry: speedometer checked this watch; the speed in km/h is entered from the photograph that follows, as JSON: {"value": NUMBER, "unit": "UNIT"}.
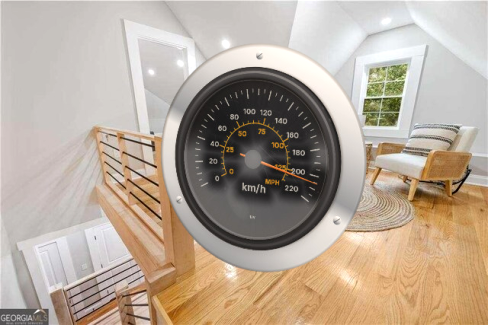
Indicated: {"value": 205, "unit": "km/h"}
